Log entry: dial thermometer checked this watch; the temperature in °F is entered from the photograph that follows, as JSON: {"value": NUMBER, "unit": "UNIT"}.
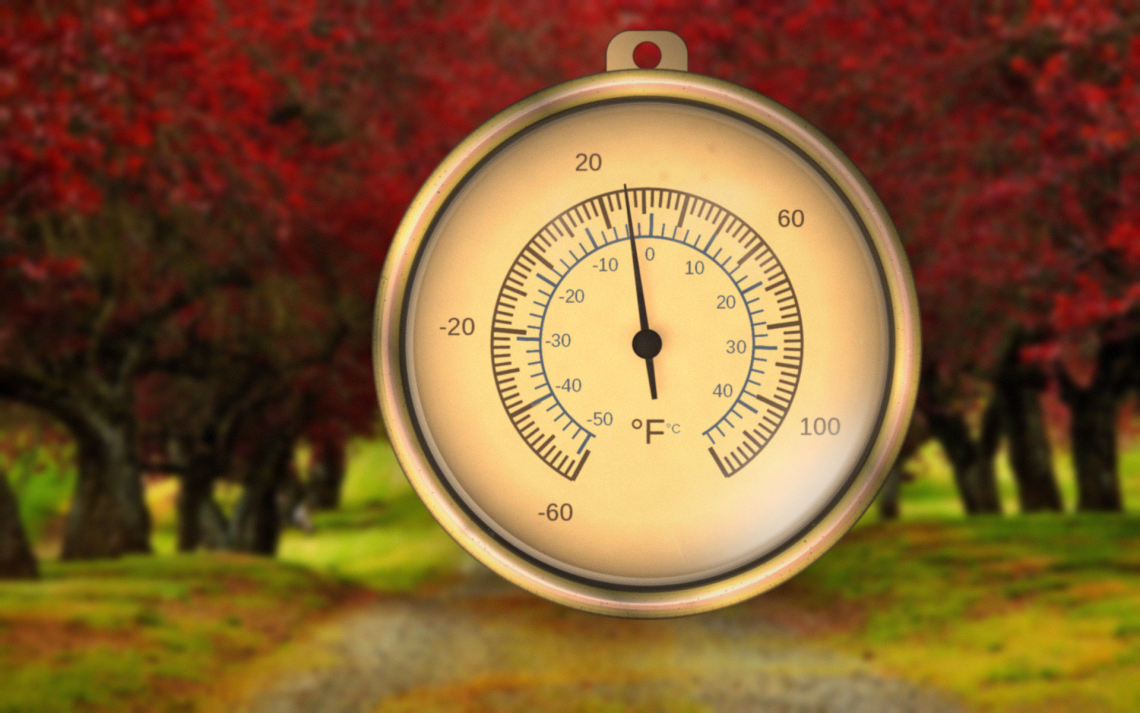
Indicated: {"value": 26, "unit": "°F"}
